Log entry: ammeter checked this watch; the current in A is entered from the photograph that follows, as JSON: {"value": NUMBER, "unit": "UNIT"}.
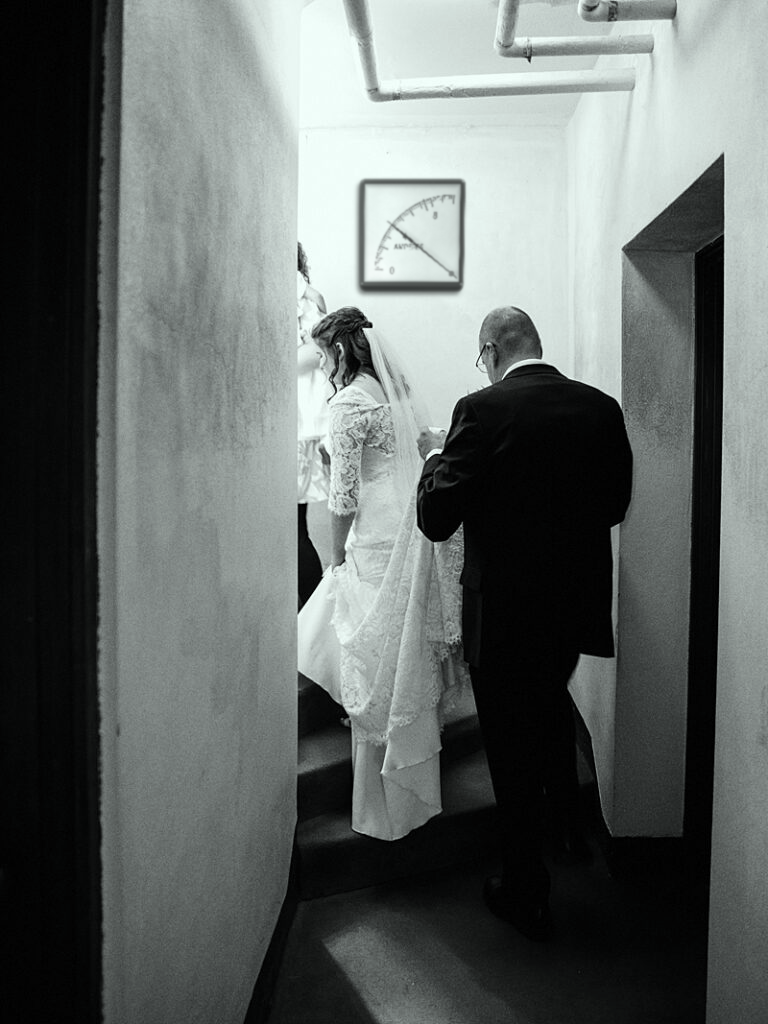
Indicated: {"value": 4, "unit": "A"}
